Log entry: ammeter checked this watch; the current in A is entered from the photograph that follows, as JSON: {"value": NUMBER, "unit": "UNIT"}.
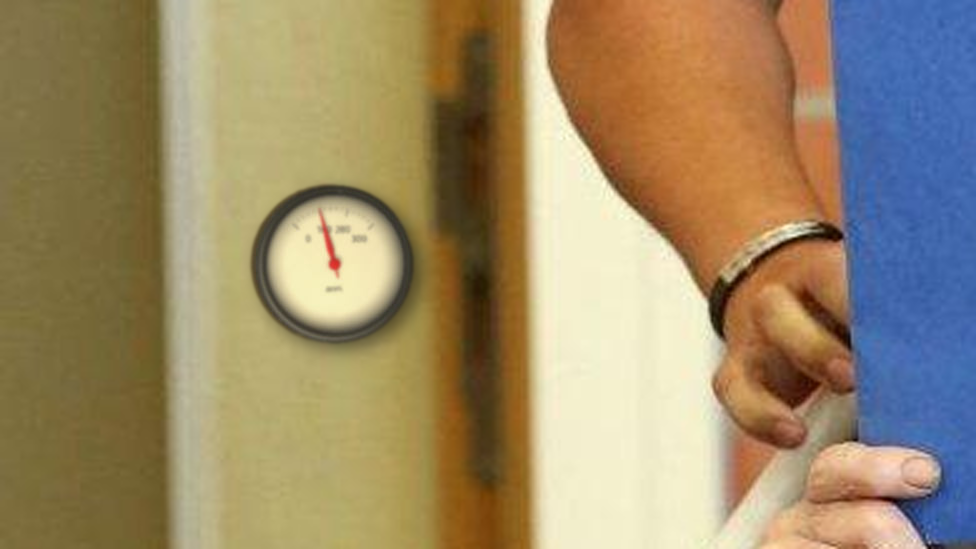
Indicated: {"value": 100, "unit": "A"}
